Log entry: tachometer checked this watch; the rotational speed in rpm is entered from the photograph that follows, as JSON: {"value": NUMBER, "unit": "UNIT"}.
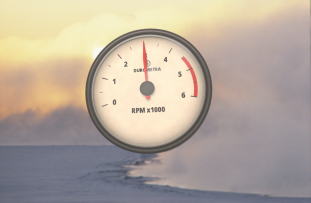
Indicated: {"value": 3000, "unit": "rpm"}
